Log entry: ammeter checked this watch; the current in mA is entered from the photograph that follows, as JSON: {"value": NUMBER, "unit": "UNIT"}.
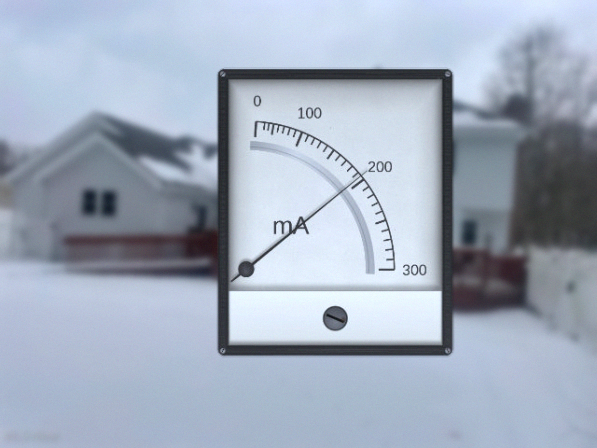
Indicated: {"value": 195, "unit": "mA"}
